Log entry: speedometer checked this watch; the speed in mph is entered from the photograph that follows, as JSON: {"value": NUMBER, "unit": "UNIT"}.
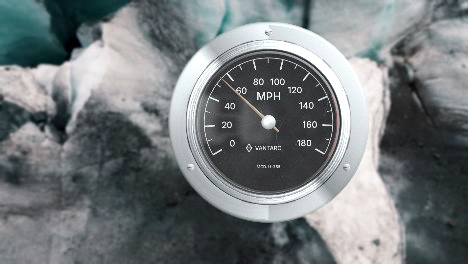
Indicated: {"value": 55, "unit": "mph"}
